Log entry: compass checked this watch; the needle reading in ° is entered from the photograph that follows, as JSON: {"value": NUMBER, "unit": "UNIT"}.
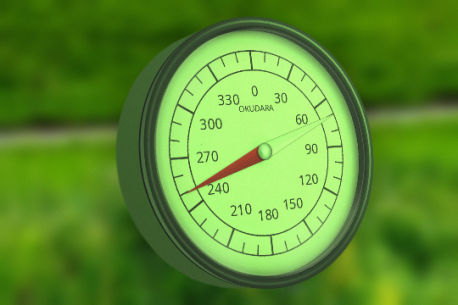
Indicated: {"value": 250, "unit": "°"}
